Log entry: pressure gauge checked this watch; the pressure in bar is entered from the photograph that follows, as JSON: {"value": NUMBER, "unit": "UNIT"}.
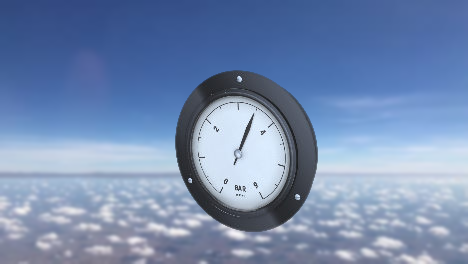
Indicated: {"value": 3.5, "unit": "bar"}
